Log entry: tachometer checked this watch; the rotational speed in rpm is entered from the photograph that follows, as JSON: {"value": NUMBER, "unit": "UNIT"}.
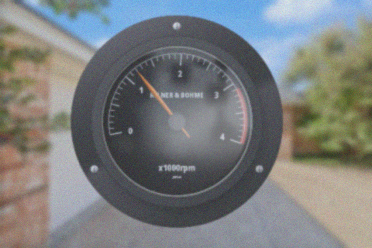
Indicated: {"value": 1200, "unit": "rpm"}
